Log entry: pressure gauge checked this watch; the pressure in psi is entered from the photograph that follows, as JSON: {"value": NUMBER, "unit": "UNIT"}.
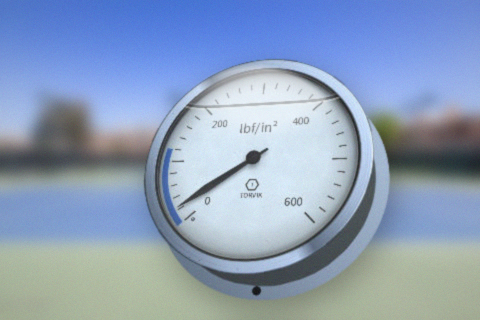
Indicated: {"value": 20, "unit": "psi"}
